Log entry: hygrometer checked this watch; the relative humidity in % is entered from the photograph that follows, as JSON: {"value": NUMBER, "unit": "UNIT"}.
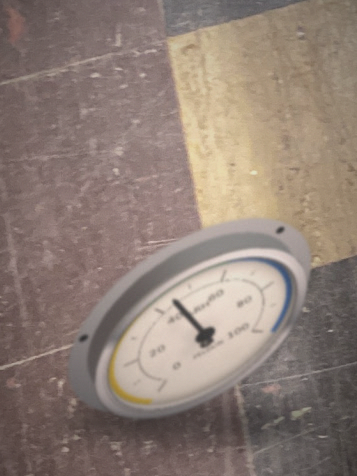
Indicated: {"value": 45, "unit": "%"}
